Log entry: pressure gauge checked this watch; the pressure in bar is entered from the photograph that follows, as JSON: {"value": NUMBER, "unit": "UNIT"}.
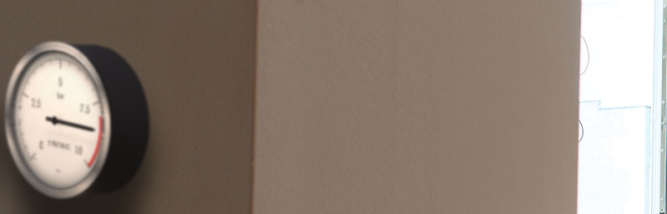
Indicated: {"value": 8.5, "unit": "bar"}
